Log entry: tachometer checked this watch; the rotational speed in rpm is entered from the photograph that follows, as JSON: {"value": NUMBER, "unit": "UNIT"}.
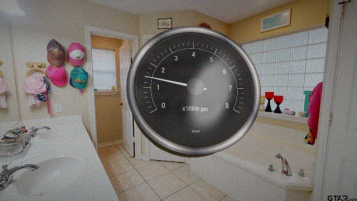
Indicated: {"value": 1400, "unit": "rpm"}
